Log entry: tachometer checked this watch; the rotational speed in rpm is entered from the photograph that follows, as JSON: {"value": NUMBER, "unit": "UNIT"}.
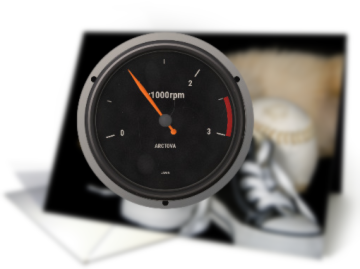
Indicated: {"value": 1000, "unit": "rpm"}
